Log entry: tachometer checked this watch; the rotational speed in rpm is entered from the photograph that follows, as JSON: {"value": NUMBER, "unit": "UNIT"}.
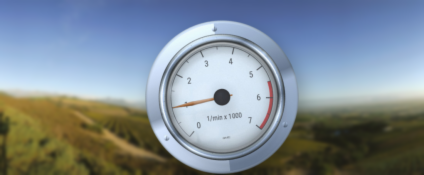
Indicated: {"value": 1000, "unit": "rpm"}
